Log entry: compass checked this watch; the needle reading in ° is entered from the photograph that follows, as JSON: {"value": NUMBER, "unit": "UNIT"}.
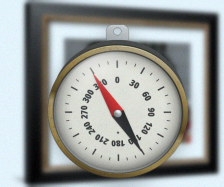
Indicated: {"value": 330, "unit": "°"}
